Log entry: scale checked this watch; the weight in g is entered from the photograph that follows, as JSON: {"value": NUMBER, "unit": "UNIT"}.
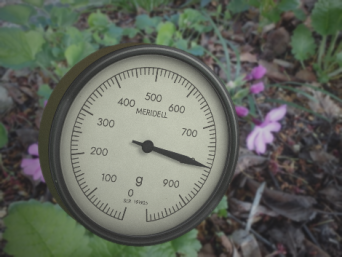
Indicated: {"value": 800, "unit": "g"}
